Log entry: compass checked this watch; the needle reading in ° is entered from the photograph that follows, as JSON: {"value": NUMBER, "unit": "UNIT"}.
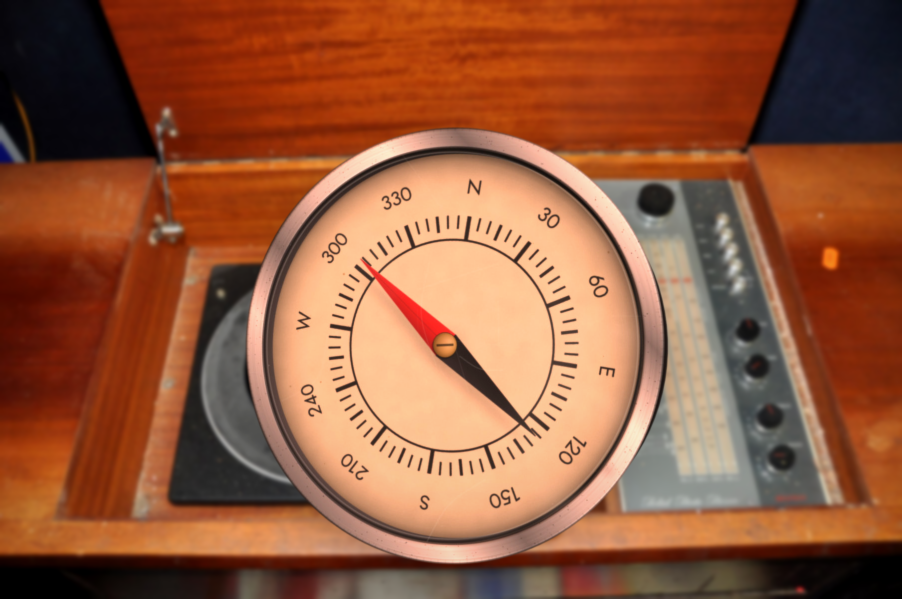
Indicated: {"value": 305, "unit": "°"}
